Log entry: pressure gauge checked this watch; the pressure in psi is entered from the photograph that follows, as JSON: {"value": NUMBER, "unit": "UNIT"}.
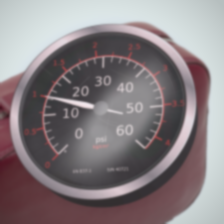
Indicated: {"value": 14, "unit": "psi"}
